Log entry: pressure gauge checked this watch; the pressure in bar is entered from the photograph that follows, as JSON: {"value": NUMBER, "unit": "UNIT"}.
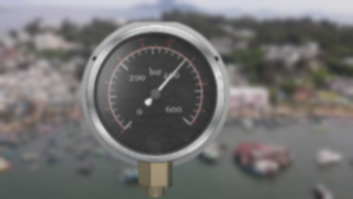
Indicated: {"value": 400, "unit": "bar"}
